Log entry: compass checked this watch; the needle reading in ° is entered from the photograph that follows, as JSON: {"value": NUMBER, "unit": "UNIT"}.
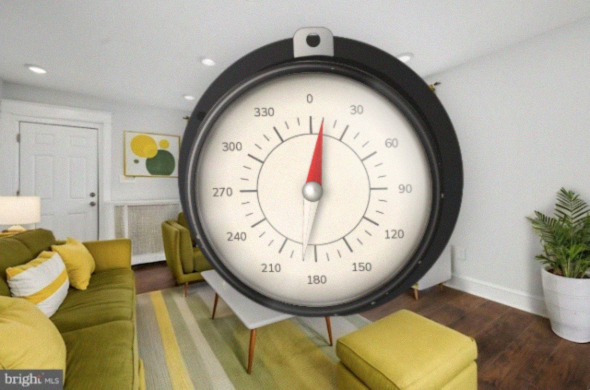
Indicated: {"value": 10, "unit": "°"}
